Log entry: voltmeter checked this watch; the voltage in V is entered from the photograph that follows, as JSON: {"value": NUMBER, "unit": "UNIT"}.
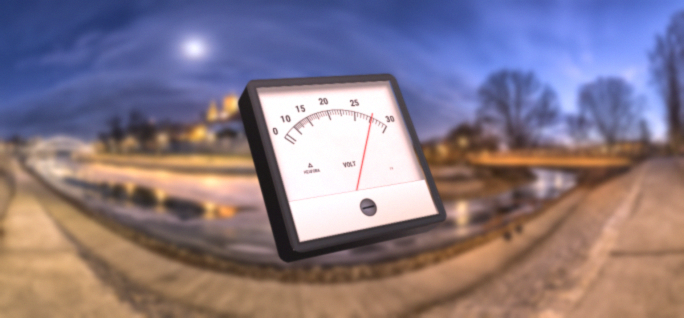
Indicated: {"value": 27.5, "unit": "V"}
